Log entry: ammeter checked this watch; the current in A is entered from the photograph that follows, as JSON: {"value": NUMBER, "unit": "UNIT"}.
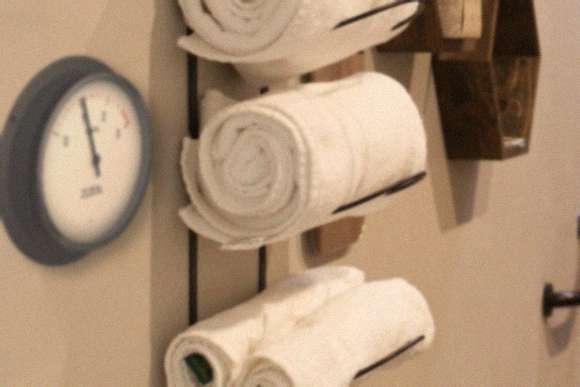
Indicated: {"value": 1, "unit": "A"}
